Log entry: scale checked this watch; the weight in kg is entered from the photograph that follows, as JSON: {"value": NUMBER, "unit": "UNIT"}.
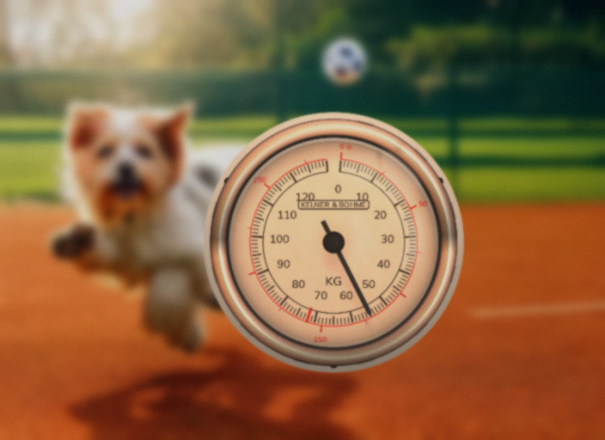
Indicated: {"value": 55, "unit": "kg"}
